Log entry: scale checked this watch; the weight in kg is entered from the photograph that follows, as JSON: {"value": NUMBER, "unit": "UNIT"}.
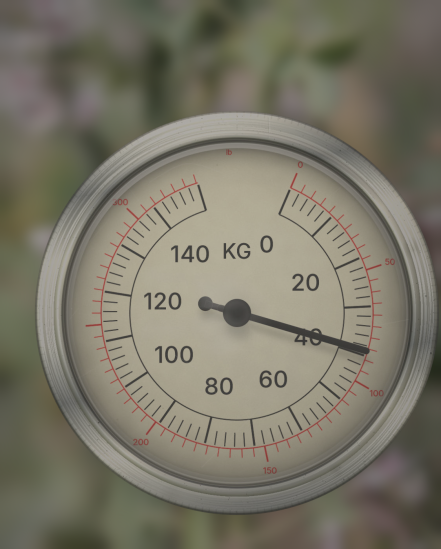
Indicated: {"value": 39, "unit": "kg"}
